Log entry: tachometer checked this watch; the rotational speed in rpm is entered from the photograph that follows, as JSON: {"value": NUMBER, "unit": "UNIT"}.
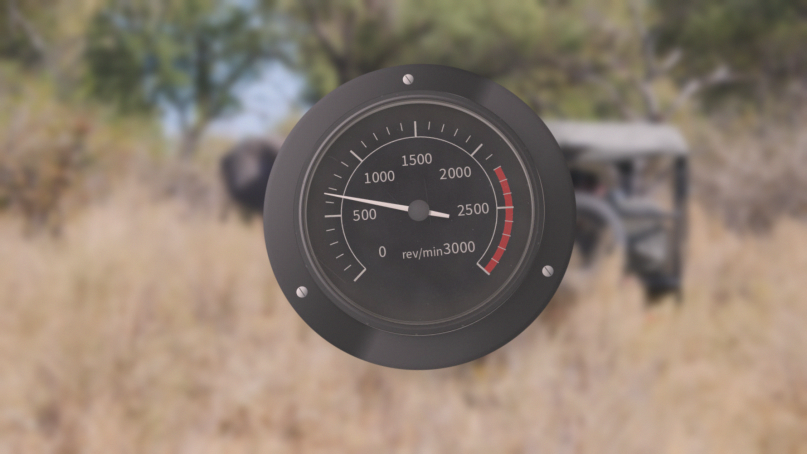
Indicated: {"value": 650, "unit": "rpm"}
